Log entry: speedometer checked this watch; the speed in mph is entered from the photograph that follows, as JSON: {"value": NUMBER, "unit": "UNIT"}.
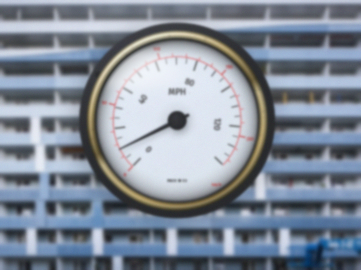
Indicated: {"value": 10, "unit": "mph"}
